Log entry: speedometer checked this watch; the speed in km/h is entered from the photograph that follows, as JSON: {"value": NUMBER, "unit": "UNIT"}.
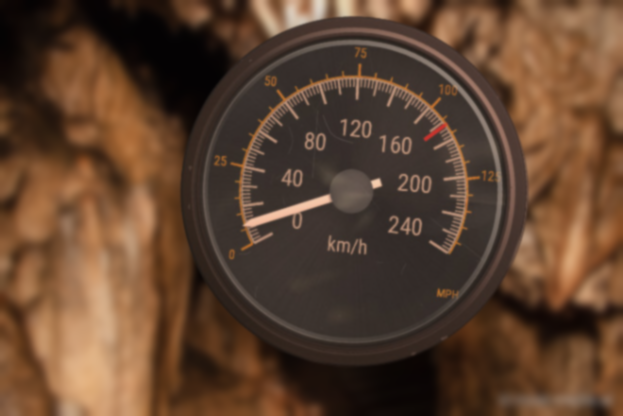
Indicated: {"value": 10, "unit": "km/h"}
